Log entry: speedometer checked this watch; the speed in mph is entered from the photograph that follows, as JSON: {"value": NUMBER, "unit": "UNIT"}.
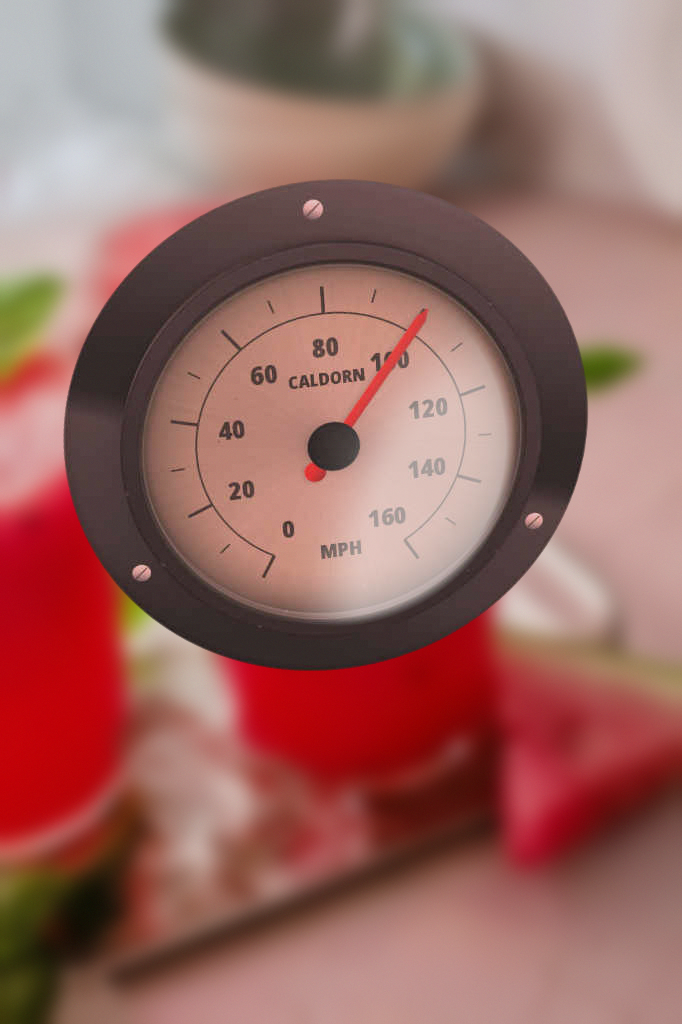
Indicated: {"value": 100, "unit": "mph"}
